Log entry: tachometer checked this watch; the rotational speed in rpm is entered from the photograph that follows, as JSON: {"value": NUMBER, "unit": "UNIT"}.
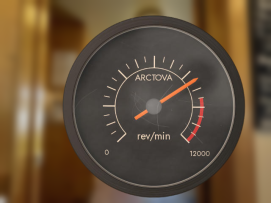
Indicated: {"value": 8500, "unit": "rpm"}
